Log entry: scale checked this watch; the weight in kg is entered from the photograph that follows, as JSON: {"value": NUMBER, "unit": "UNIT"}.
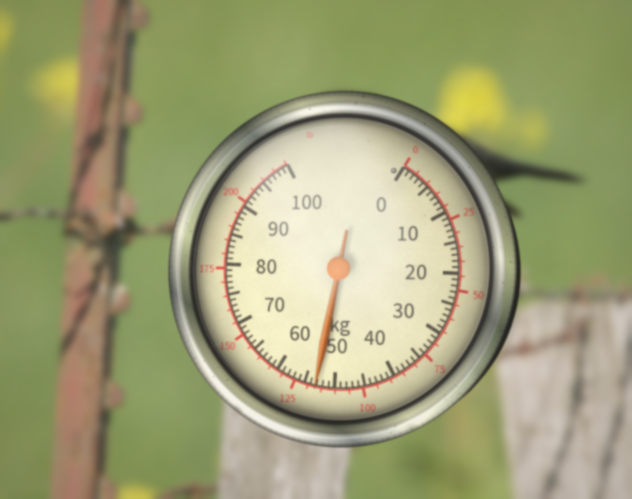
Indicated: {"value": 53, "unit": "kg"}
